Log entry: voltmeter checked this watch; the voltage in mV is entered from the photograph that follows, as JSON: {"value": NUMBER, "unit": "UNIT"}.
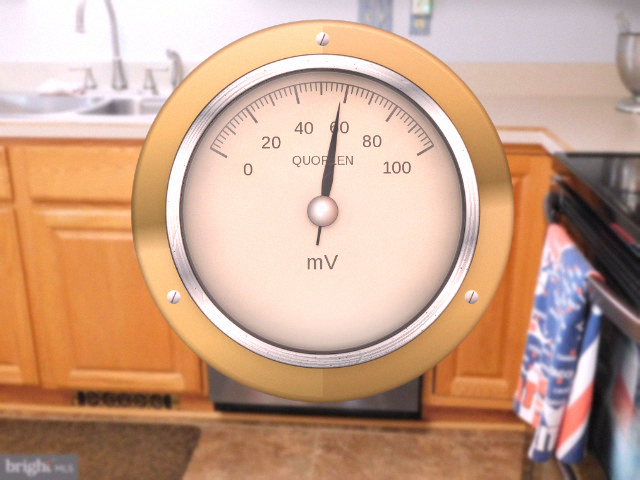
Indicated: {"value": 58, "unit": "mV"}
